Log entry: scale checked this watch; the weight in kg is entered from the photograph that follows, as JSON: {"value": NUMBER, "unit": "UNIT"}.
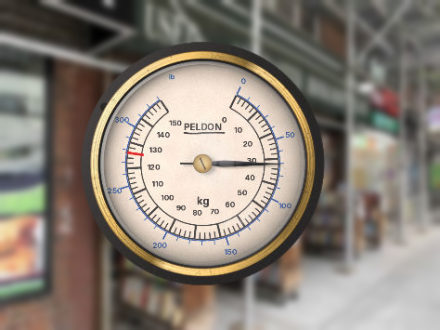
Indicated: {"value": 32, "unit": "kg"}
